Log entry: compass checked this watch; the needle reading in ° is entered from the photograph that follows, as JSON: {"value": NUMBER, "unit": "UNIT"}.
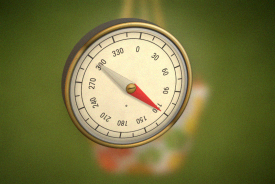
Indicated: {"value": 120, "unit": "°"}
